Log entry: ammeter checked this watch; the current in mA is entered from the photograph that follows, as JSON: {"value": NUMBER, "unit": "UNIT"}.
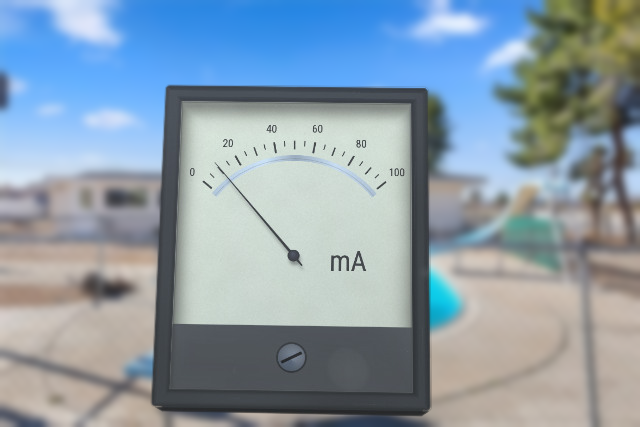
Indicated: {"value": 10, "unit": "mA"}
